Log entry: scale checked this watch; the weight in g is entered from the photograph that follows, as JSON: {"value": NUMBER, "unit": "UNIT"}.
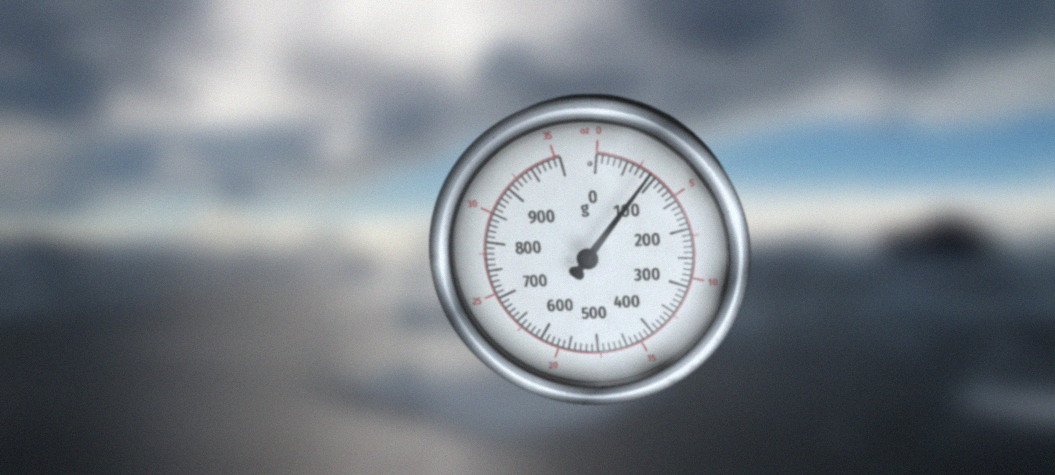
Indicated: {"value": 90, "unit": "g"}
